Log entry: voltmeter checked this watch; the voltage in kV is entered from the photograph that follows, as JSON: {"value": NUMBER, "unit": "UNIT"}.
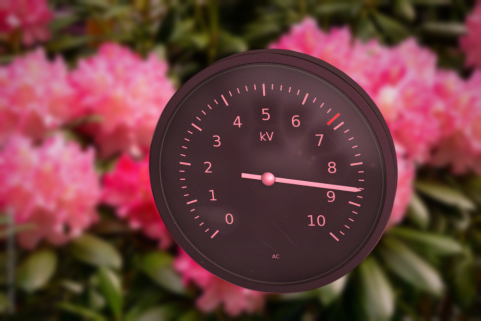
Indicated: {"value": 8.6, "unit": "kV"}
